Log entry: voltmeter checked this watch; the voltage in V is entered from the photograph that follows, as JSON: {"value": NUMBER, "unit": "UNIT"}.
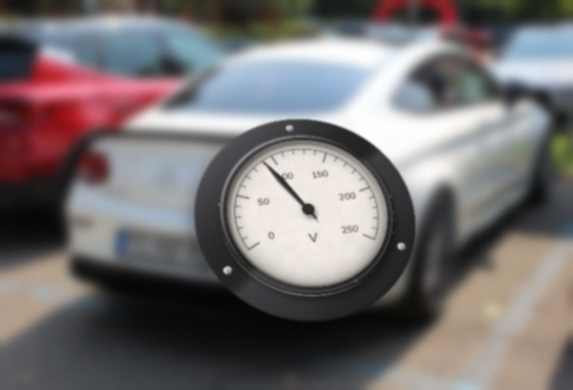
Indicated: {"value": 90, "unit": "V"}
